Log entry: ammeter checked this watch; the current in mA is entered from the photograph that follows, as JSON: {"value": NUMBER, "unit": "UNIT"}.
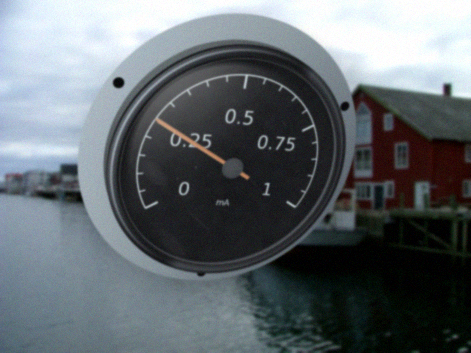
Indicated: {"value": 0.25, "unit": "mA"}
